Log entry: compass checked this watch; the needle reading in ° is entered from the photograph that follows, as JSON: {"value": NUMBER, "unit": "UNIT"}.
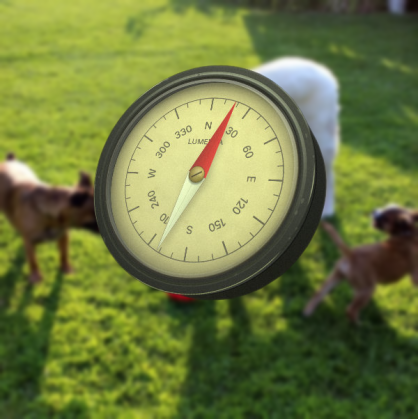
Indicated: {"value": 20, "unit": "°"}
